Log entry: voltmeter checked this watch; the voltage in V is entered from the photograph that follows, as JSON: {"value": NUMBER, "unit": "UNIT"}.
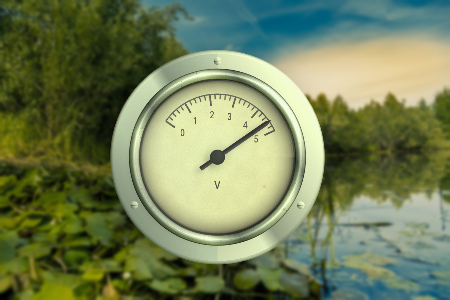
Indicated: {"value": 4.6, "unit": "V"}
